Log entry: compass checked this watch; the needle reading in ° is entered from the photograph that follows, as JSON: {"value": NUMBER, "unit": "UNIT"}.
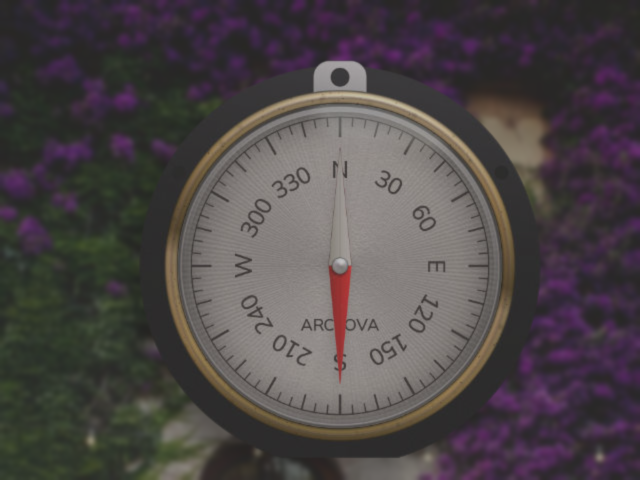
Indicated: {"value": 180, "unit": "°"}
